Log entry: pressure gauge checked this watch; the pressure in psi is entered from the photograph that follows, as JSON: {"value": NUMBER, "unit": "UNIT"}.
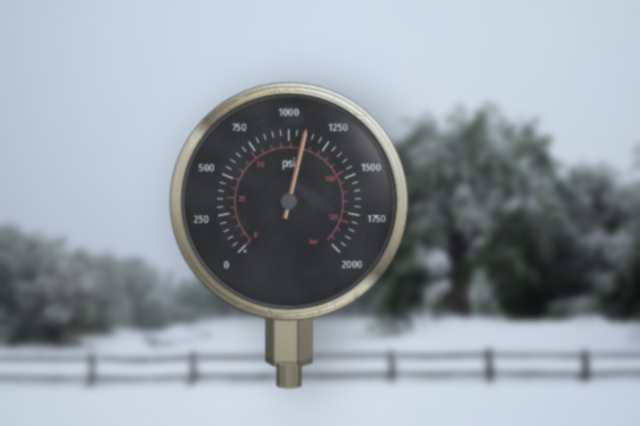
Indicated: {"value": 1100, "unit": "psi"}
